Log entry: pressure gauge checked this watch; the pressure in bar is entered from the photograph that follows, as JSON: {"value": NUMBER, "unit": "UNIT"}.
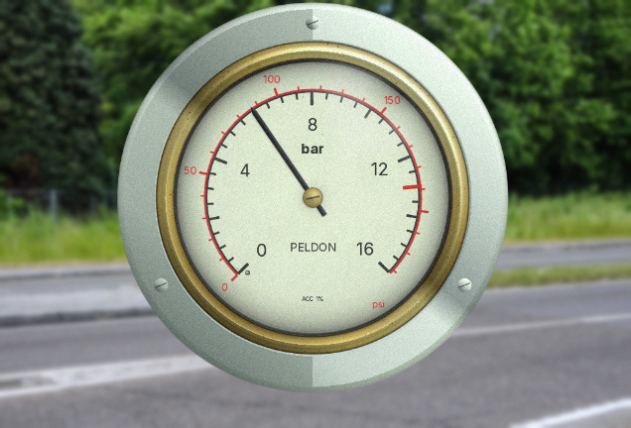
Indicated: {"value": 6, "unit": "bar"}
